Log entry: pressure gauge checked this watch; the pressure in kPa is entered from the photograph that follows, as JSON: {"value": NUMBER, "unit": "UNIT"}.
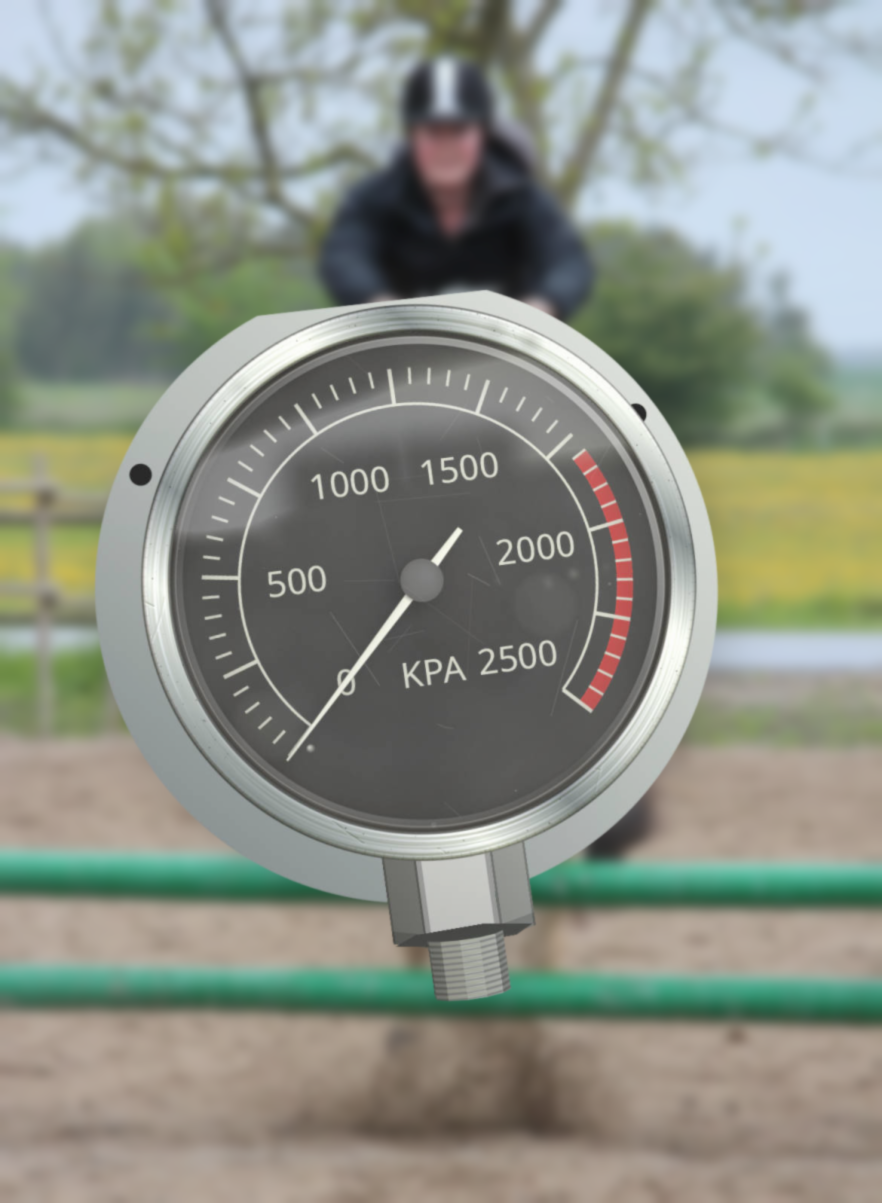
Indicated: {"value": 0, "unit": "kPa"}
